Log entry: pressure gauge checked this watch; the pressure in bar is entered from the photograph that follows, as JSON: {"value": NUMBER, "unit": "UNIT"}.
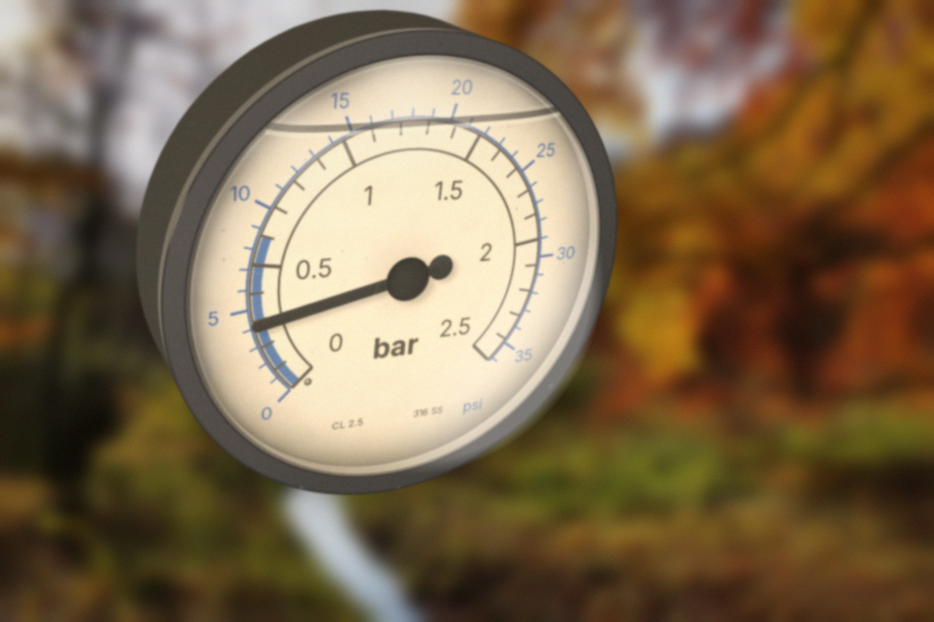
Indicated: {"value": 0.3, "unit": "bar"}
